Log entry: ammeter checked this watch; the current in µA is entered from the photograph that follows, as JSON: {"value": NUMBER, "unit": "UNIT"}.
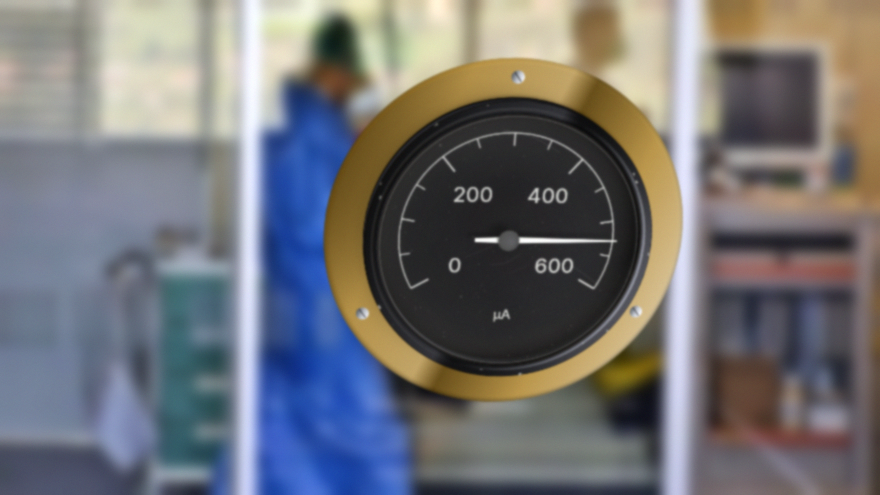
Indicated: {"value": 525, "unit": "µA"}
